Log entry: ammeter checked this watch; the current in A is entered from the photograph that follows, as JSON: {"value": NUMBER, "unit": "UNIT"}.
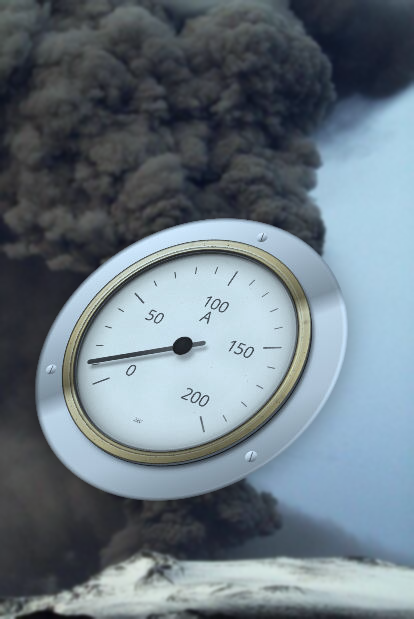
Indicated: {"value": 10, "unit": "A"}
